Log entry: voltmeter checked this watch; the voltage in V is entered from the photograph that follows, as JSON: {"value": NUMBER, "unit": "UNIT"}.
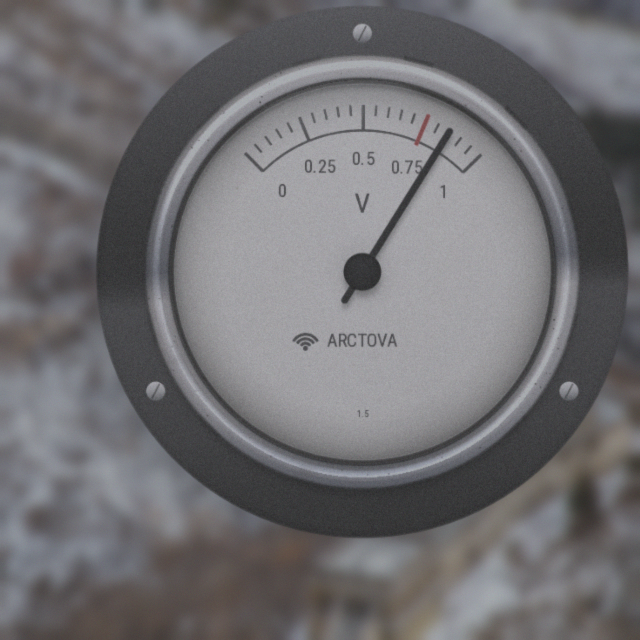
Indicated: {"value": 0.85, "unit": "V"}
